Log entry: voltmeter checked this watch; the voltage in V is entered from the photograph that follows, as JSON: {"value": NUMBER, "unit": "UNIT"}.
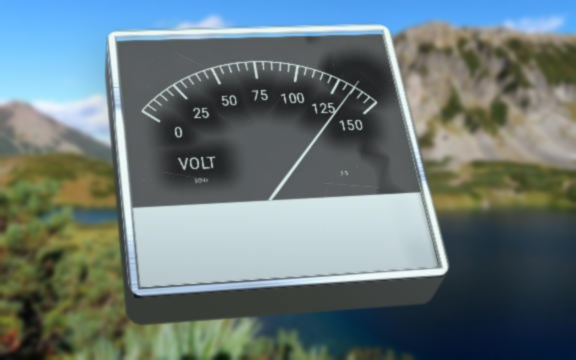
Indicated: {"value": 135, "unit": "V"}
